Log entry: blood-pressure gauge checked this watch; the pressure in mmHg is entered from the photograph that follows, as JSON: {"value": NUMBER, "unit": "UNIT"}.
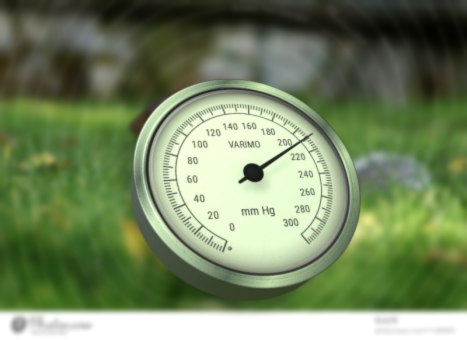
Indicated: {"value": 210, "unit": "mmHg"}
